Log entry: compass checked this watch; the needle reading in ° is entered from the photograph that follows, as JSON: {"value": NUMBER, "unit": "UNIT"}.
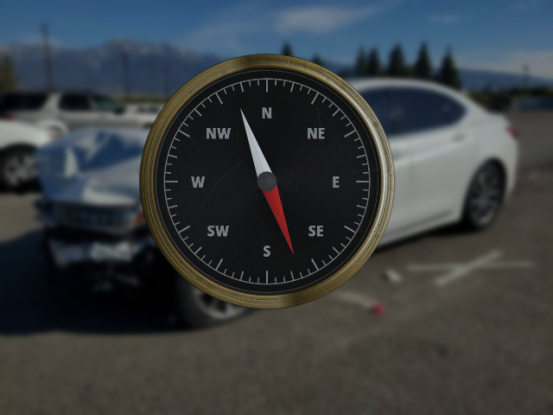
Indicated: {"value": 160, "unit": "°"}
